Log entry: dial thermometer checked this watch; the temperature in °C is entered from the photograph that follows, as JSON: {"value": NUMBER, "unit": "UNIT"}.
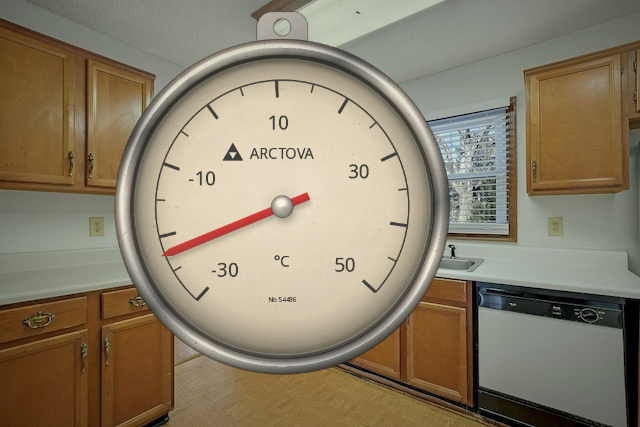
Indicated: {"value": -22.5, "unit": "°C"}
